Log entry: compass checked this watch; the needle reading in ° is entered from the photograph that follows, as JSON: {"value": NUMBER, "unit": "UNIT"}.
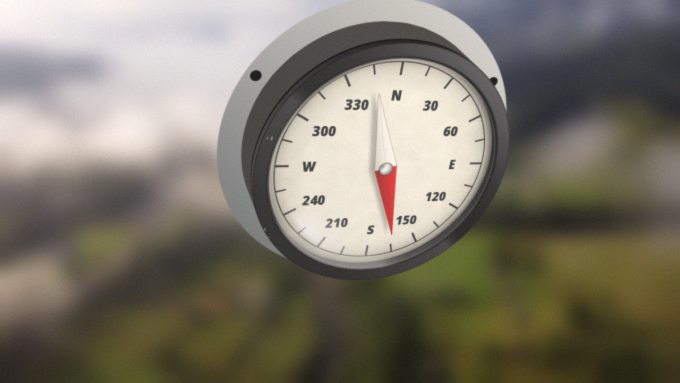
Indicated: {"value": 165, "unit": "°"}
